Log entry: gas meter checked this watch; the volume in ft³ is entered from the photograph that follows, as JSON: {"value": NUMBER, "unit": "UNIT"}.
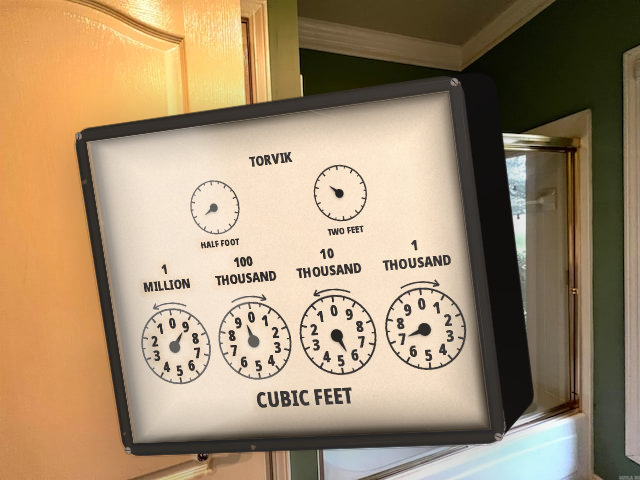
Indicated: {"value": 895700, "unit": "ft³"}
